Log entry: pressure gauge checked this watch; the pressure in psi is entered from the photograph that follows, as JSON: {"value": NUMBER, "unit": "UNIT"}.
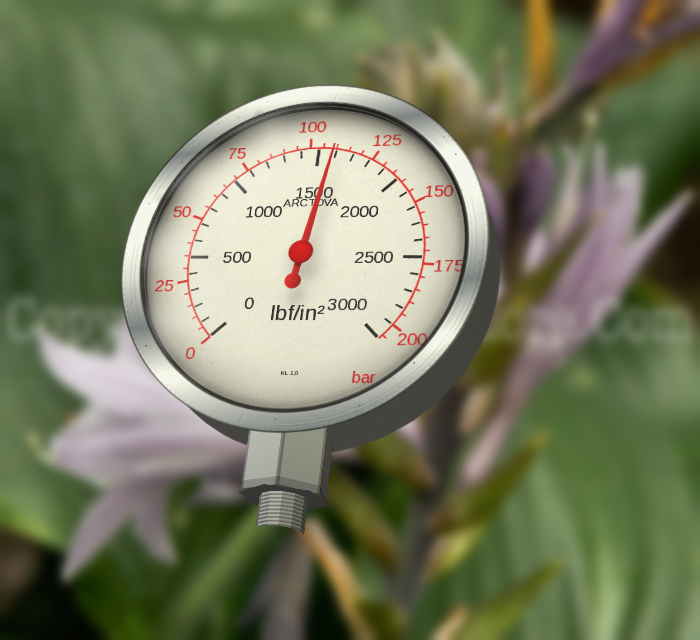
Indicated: {"value": 1600, "unit": "psi"}
